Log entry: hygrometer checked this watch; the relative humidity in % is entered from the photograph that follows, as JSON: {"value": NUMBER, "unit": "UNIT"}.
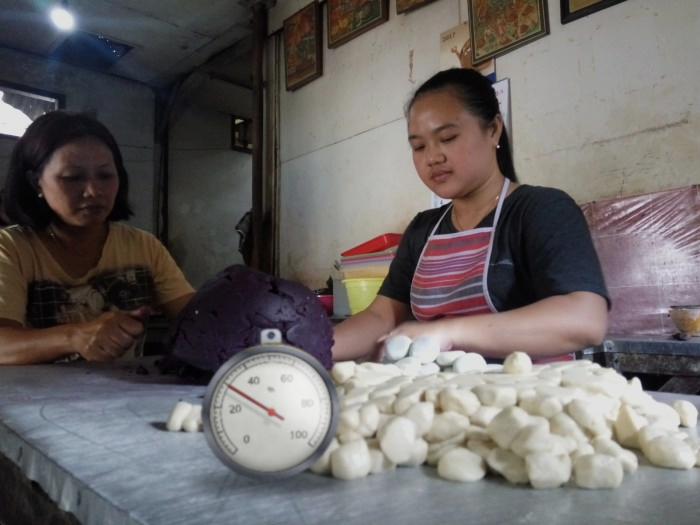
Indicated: {"value": 30, "unit": "%"}
